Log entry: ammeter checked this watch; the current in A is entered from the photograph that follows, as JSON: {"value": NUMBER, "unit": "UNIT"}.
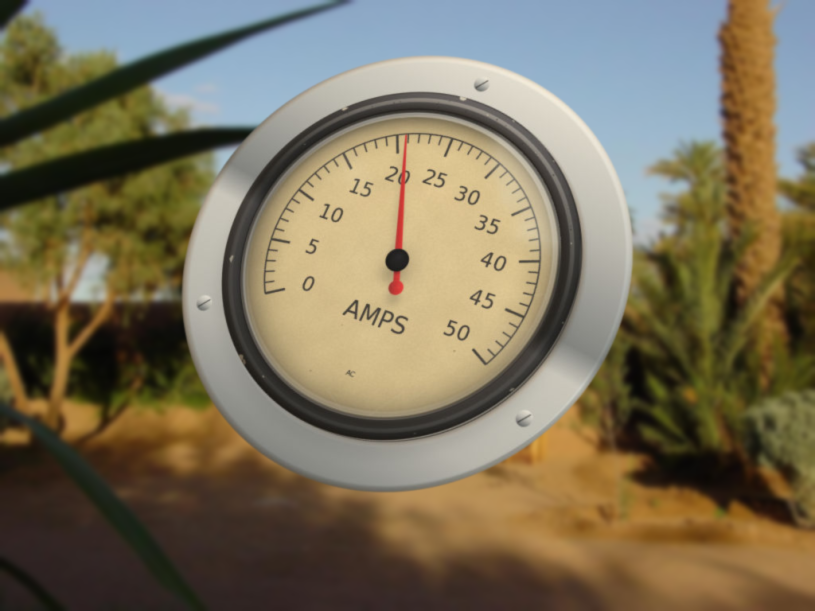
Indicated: {"value": 21, "unit": "A"}
